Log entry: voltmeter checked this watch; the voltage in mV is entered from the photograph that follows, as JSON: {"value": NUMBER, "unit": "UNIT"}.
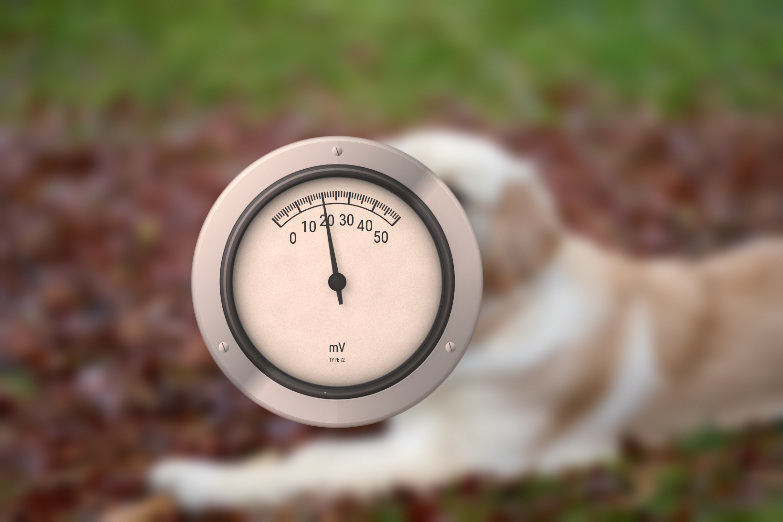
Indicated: {"value": 20, "unit": "mV"}
